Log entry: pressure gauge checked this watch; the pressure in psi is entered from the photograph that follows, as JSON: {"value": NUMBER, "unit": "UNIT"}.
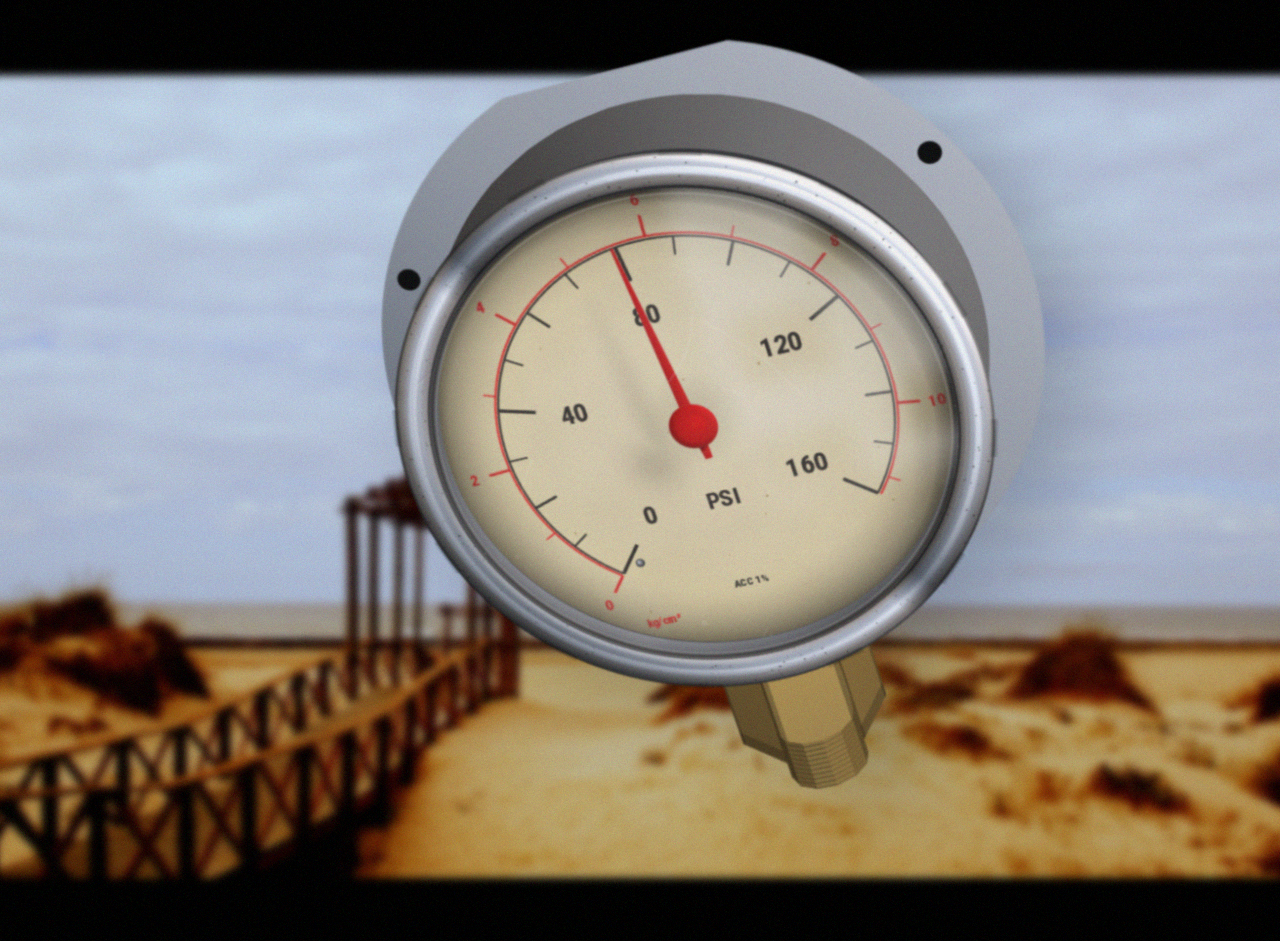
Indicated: {"value": 80, "unit": "psi"}
